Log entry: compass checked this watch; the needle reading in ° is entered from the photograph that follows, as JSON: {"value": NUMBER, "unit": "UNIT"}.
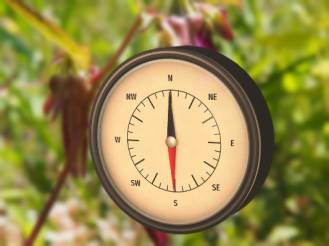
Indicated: {"value": 180, "unit": "°"}
